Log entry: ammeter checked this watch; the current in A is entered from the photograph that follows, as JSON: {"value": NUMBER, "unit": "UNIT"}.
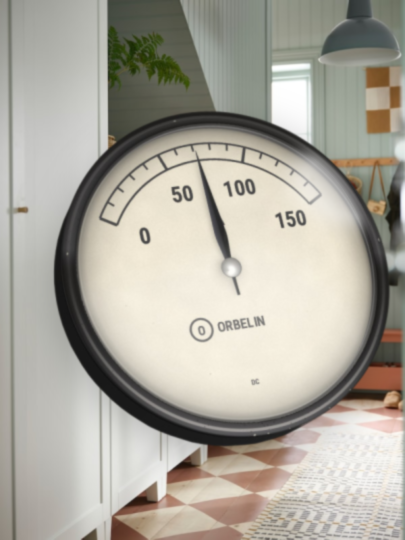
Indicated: {"value": 70, "unit": "A"}
